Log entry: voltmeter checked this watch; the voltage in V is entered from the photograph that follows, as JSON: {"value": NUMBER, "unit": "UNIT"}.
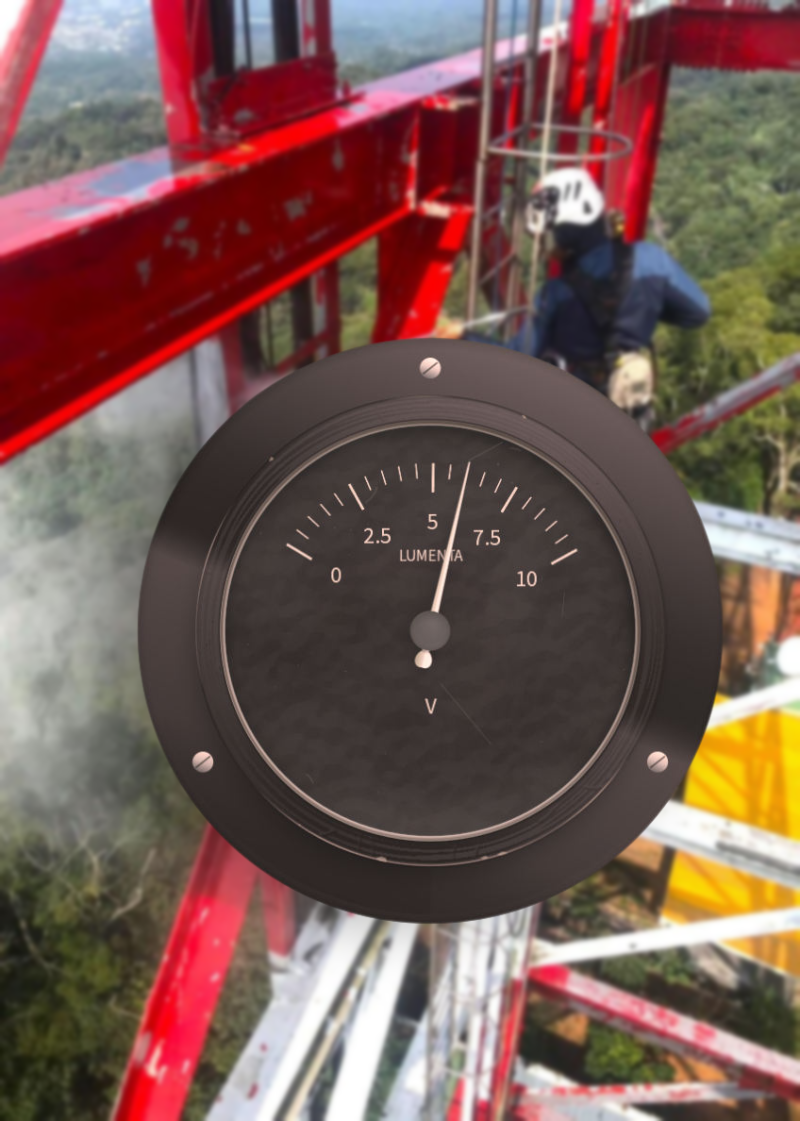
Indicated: {"value": 6, "unit": "V"}
